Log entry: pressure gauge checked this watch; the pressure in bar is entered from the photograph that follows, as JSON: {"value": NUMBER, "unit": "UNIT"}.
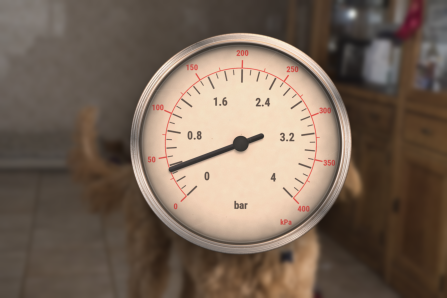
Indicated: {"value": 0.35, "unit": "bar"}
